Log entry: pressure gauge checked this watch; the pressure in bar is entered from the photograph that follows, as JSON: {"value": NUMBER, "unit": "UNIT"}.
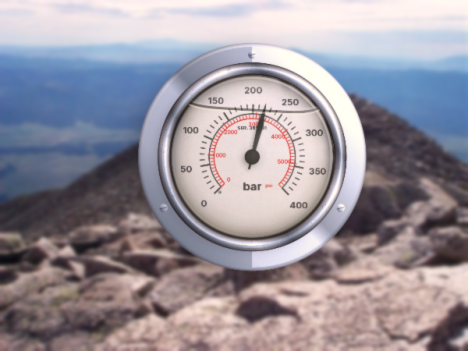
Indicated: {"value": 220, "unit": "bar"}
